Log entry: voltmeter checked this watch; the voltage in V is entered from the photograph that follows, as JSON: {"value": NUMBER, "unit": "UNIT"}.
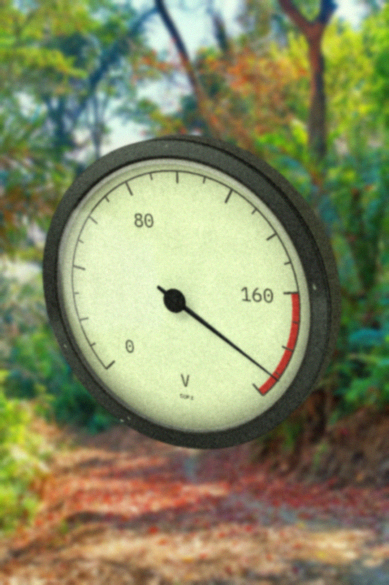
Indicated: {"value": 190, "unit": "V"}
